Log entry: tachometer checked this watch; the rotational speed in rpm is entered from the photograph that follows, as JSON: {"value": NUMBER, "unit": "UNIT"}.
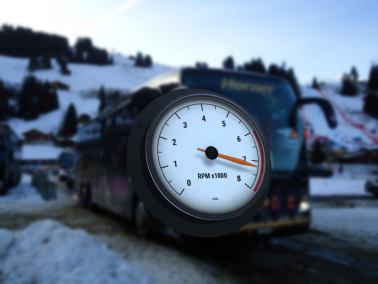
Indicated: {"value": 7250, "unit": "rpm"}
